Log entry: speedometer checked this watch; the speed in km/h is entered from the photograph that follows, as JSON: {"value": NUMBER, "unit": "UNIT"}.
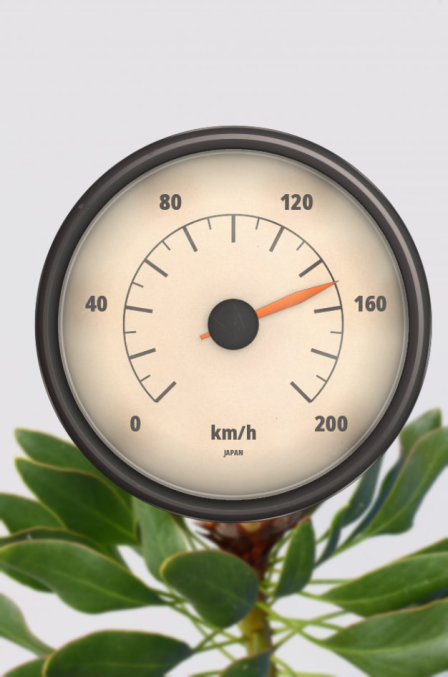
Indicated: {"value": 150, "unit": "km/h"}
